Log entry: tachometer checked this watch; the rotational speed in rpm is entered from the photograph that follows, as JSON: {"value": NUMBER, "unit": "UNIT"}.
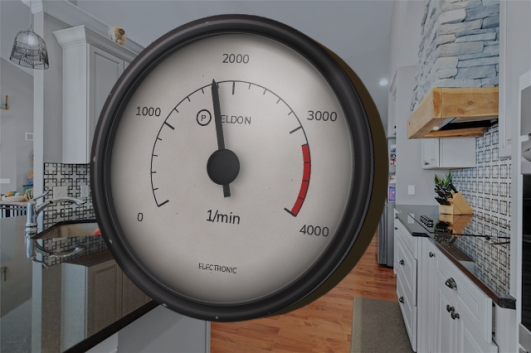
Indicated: {"value": 1800, "unit": "rpm"}
